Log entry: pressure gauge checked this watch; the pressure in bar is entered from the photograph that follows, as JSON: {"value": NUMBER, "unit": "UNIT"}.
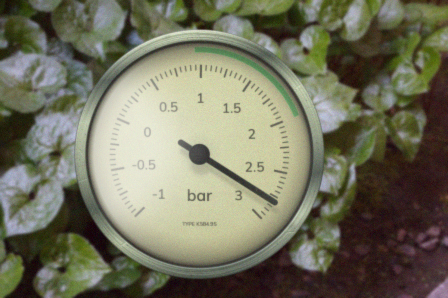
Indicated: {"value": 2.8, "unit": "bar"}
